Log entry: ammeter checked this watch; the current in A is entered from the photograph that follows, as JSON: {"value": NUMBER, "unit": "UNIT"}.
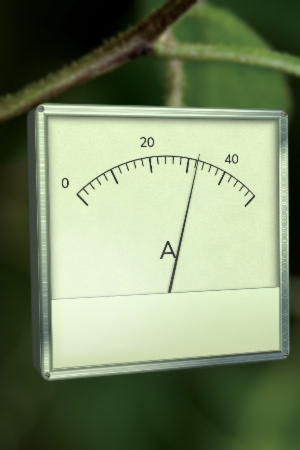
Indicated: {"value": 32, "unit": "A"}
